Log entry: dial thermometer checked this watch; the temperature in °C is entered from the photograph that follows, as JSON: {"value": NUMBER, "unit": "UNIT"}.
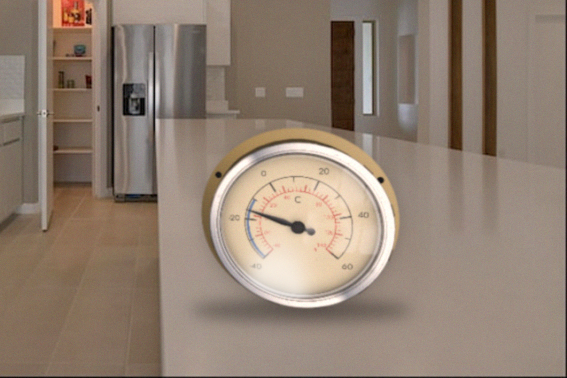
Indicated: {"value": -15, "unit": "°C"}
